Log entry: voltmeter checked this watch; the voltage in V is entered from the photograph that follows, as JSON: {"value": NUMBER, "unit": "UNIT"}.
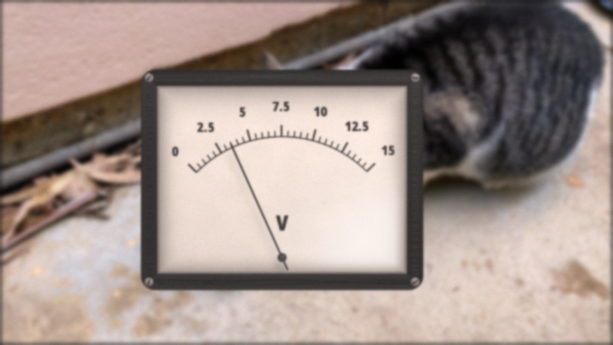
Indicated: {"value": 3.5, "unit": "V"}
